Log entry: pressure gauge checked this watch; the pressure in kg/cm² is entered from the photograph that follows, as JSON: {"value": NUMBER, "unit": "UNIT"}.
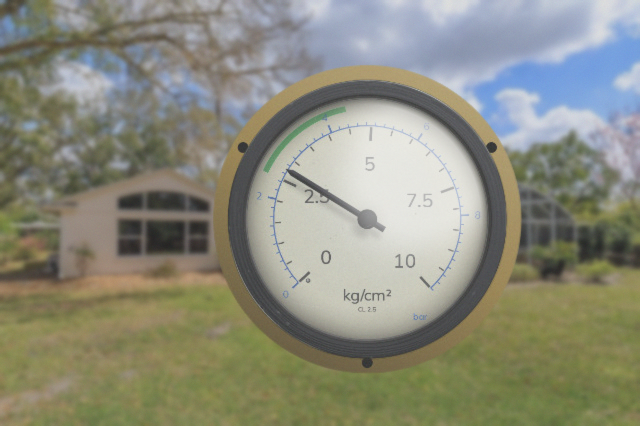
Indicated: {"value": 2.75, "unit": "kg/cm²"}
